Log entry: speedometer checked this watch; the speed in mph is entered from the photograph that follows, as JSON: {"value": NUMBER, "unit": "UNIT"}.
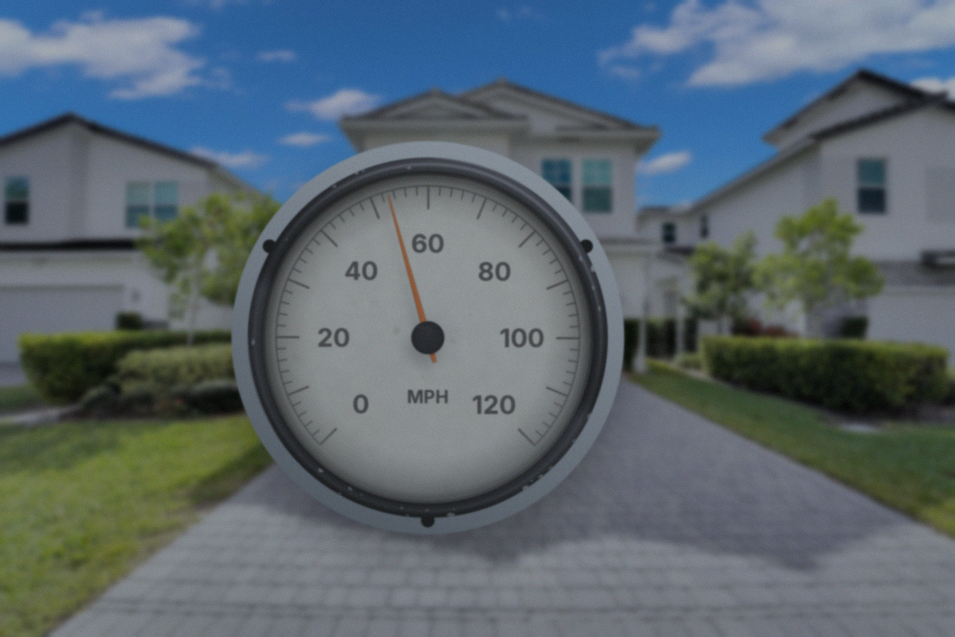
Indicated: {"value": 53, "unit": "mph"}
